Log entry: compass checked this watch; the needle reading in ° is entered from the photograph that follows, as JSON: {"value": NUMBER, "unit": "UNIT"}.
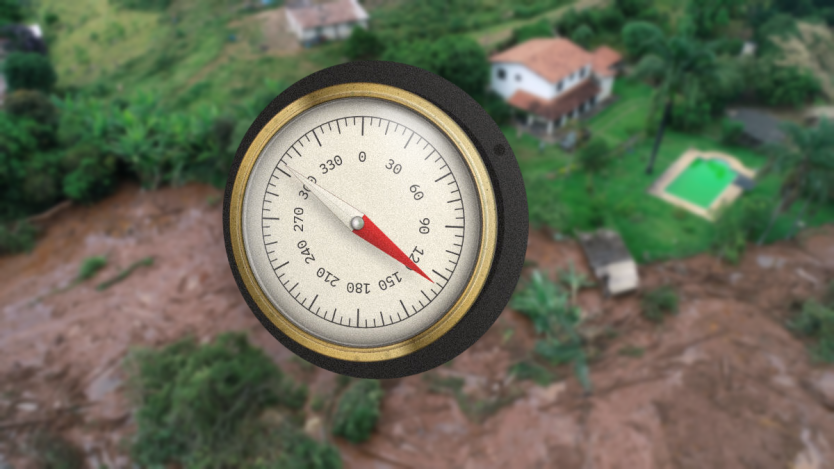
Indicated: {"value": 125, "unit": "°"}
